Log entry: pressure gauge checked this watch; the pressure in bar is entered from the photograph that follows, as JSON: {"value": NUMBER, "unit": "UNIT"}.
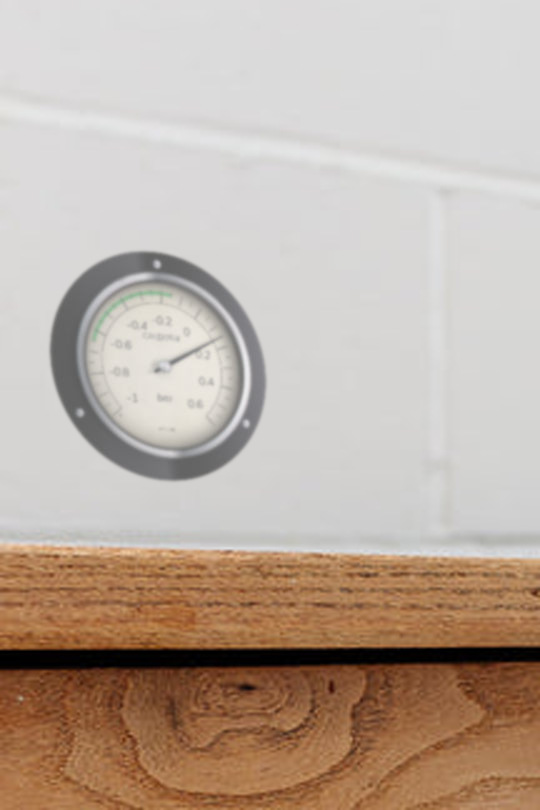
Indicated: {"value": 0.15, "unit": "bar"}
